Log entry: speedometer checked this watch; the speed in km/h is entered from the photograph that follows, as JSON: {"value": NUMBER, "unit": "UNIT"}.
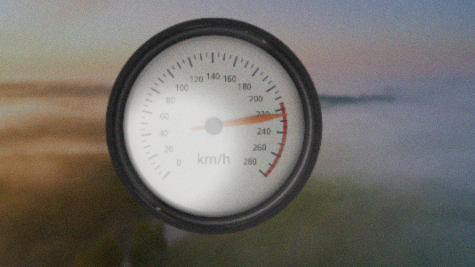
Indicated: {"value": 225, "unit": "km/h"}
